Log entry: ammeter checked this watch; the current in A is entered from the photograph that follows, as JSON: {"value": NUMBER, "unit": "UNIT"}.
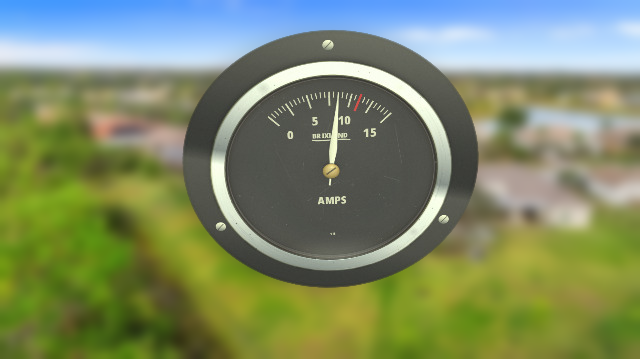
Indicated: {"value": 8.5, "unit": "A"}
